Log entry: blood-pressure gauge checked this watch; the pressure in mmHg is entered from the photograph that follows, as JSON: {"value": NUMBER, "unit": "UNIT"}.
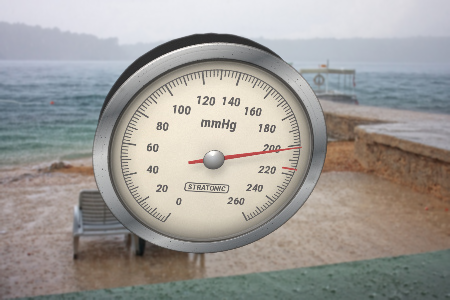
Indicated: {"value": 200, "unit": "mmHg"}
